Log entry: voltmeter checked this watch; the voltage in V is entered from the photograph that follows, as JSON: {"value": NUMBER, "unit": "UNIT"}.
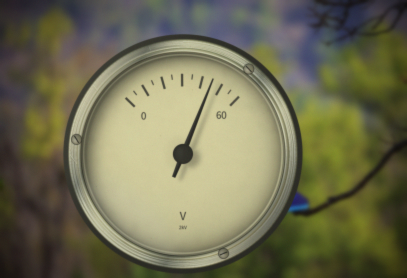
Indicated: {"value": 45, "unit": "V"}
